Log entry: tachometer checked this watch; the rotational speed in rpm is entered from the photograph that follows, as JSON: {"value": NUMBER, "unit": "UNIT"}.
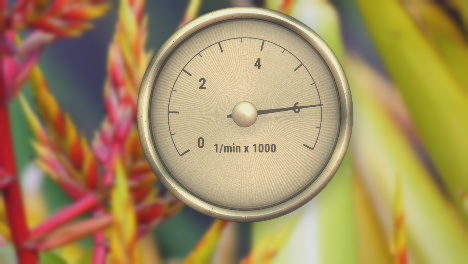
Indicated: {"value": 6000, "unit": "rpm"}
